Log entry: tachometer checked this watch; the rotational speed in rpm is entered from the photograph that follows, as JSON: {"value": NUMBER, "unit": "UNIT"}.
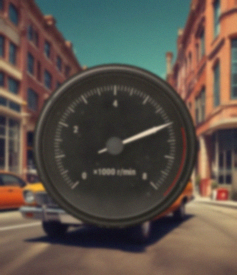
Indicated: {"value": 6000, "unit": "rpm"}
